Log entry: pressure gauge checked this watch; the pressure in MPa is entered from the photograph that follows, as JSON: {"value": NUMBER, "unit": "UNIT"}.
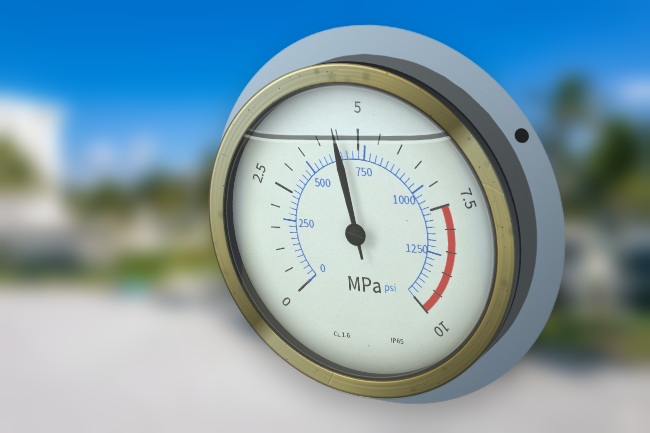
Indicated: {"value": 4.5, "unit": "MPa"}
